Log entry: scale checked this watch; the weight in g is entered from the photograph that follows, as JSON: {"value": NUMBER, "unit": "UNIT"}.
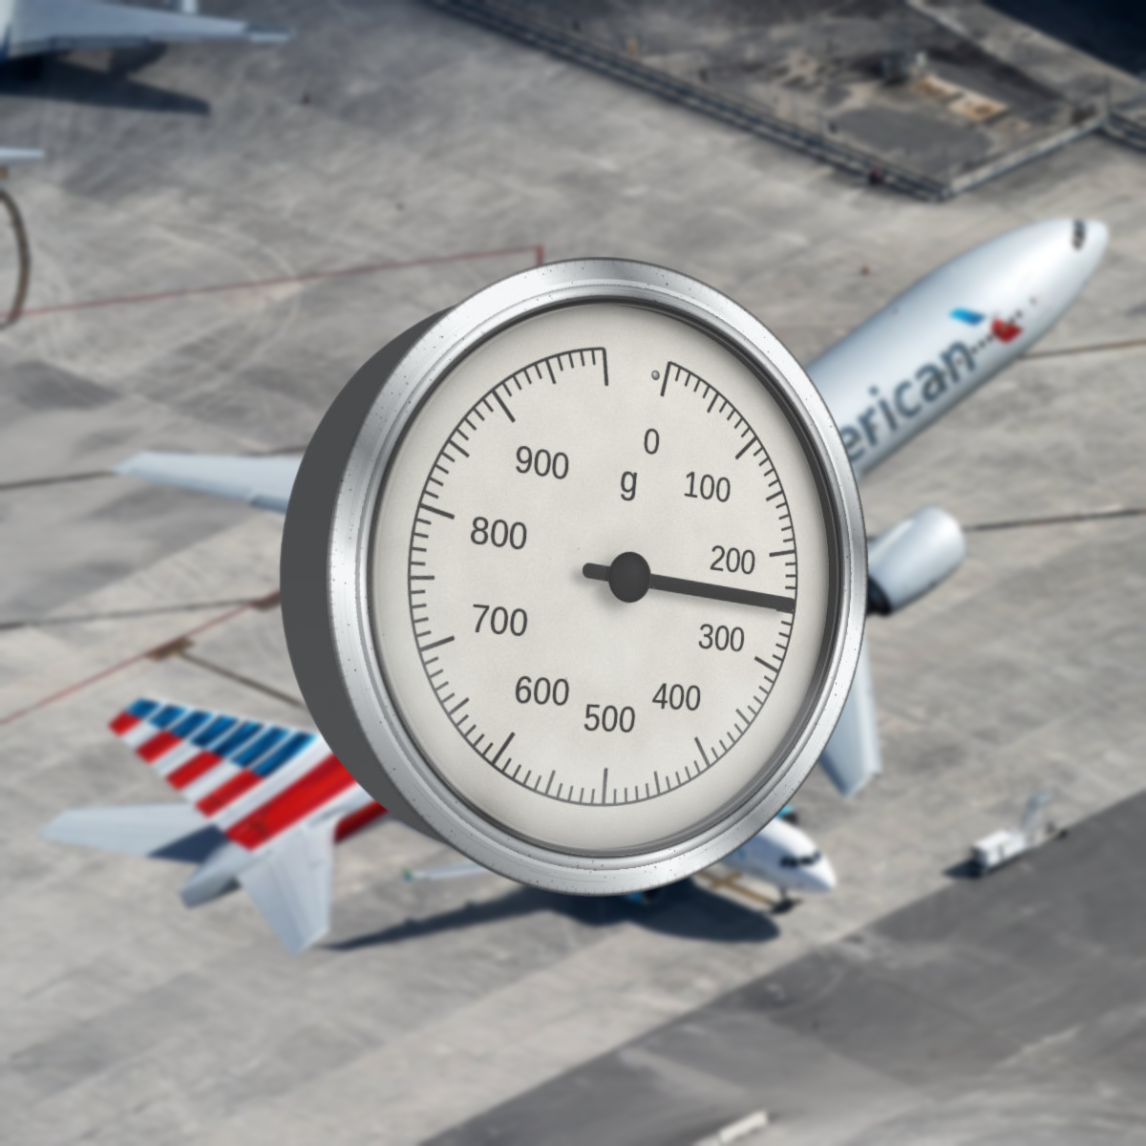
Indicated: {"value": 245, "unit": "g"}
